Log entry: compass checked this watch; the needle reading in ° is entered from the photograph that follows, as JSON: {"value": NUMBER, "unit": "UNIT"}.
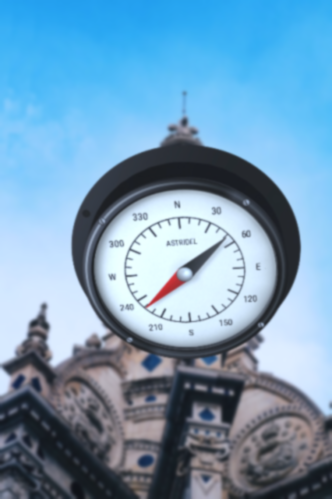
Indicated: {"value": 230, "unit": "°"}
